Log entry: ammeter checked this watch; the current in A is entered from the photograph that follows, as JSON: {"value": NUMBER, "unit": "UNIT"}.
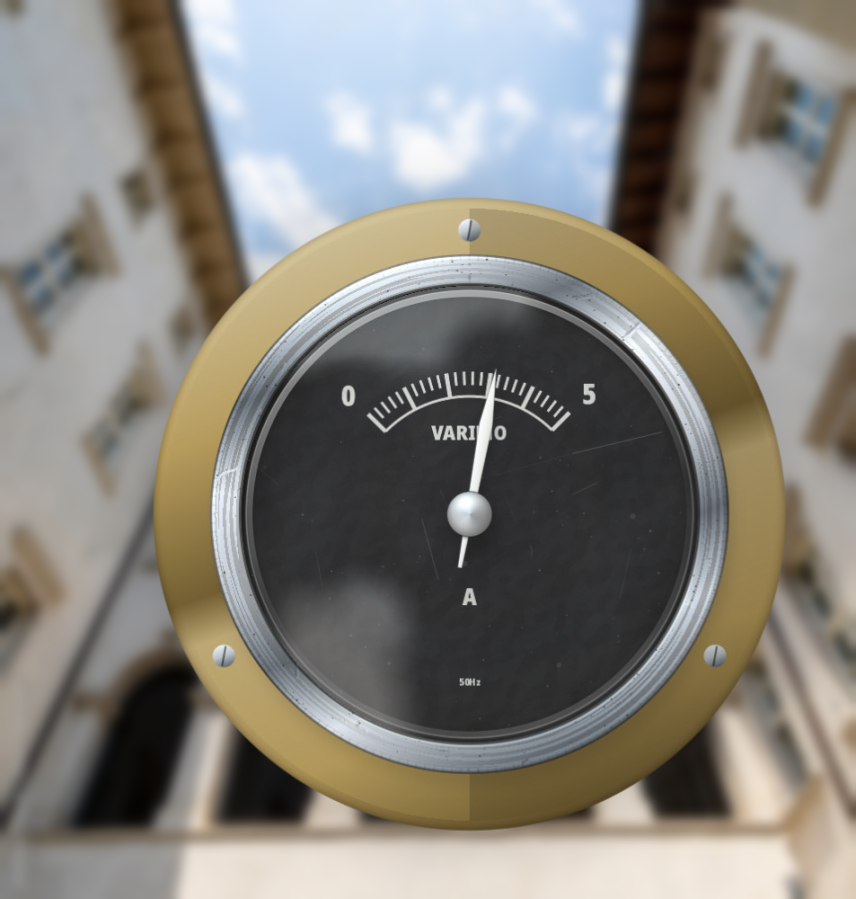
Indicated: {"value": 3.1, "unit": "A"}
